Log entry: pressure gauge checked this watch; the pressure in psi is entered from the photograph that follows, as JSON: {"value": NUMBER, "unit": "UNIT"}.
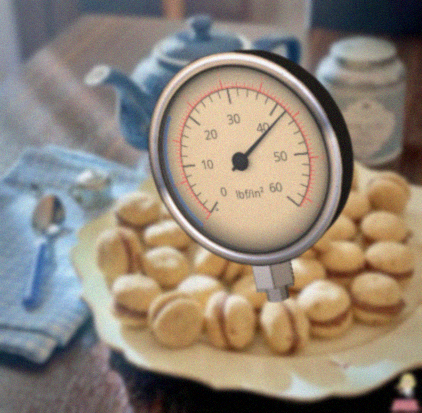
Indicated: {"value": 42, "unit": "psi"}
